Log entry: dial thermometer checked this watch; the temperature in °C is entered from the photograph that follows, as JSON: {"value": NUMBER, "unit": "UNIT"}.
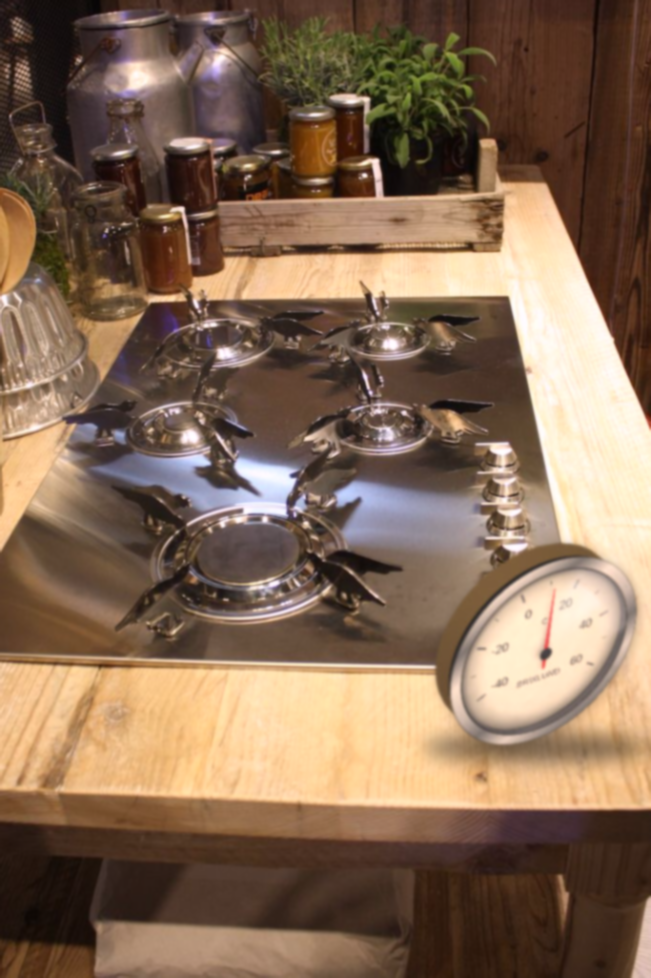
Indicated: {"value": 10, "unit": "°C"}
